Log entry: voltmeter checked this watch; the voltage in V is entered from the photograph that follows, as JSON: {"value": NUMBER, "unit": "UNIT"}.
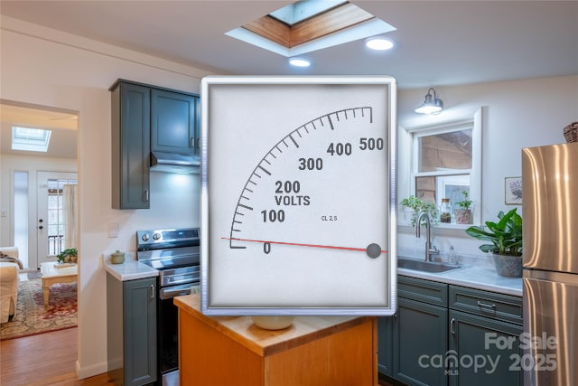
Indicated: {"value": 20, "unit": "V"}
